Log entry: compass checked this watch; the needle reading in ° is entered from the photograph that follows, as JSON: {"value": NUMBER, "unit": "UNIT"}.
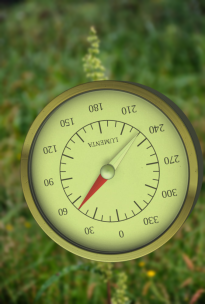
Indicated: {"value": 50, "unit": "°"}
